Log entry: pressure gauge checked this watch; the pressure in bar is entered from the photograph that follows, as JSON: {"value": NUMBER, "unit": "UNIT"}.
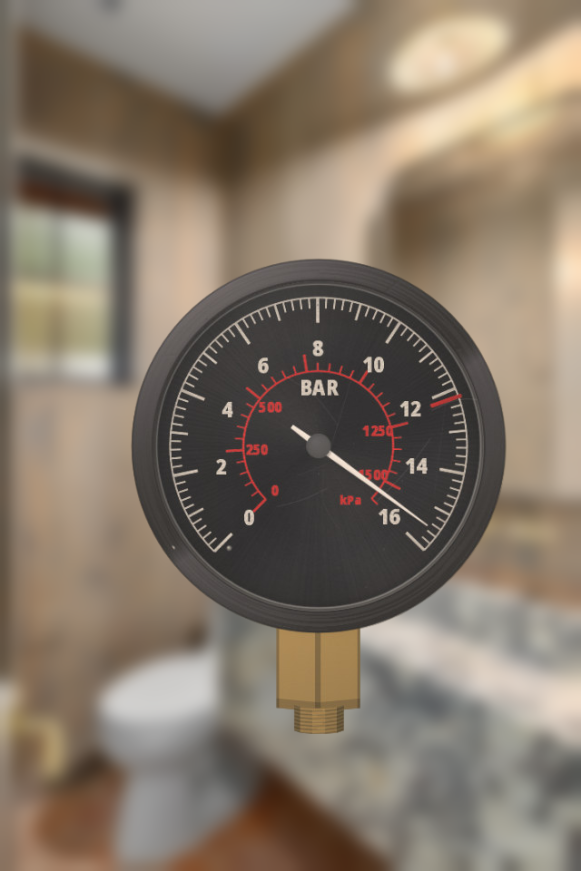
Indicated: {"value": 15.5, "unit": "bar"}
